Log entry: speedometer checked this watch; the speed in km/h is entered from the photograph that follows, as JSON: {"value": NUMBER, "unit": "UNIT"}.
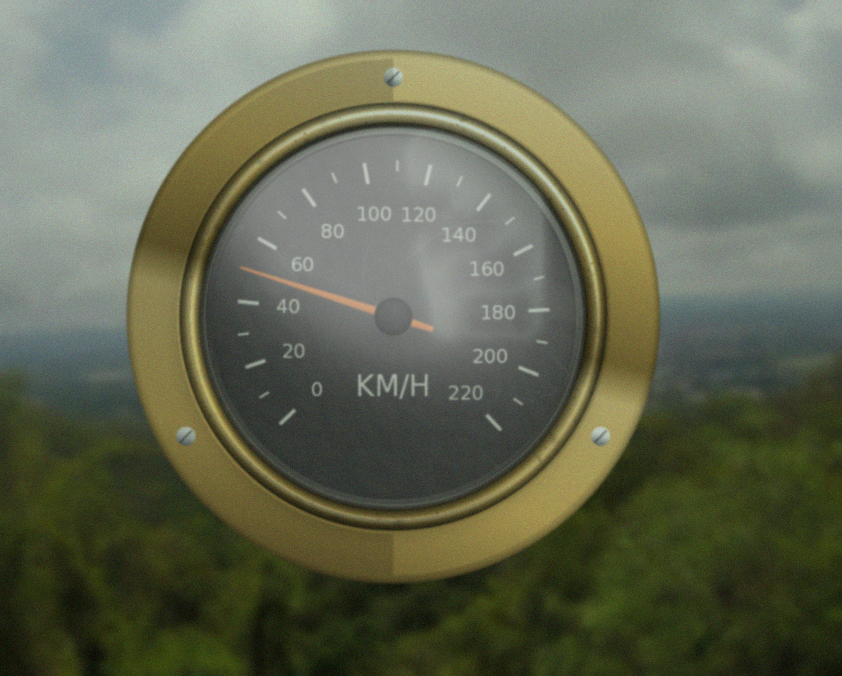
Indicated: {"value": 50, "unit": "km/h"}
